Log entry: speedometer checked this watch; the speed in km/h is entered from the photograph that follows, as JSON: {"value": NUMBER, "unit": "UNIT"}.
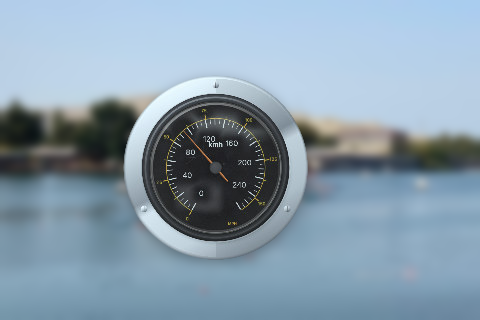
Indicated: {"value": 95, "unit": "km/h"}
